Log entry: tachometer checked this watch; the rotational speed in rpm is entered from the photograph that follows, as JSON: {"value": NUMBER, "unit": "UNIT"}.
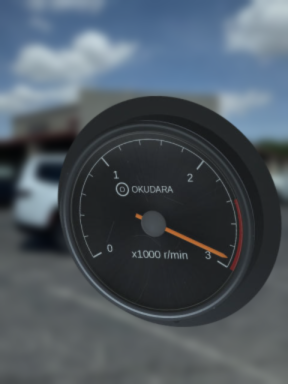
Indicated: {"value": 2900, "unit": "rpm"}
